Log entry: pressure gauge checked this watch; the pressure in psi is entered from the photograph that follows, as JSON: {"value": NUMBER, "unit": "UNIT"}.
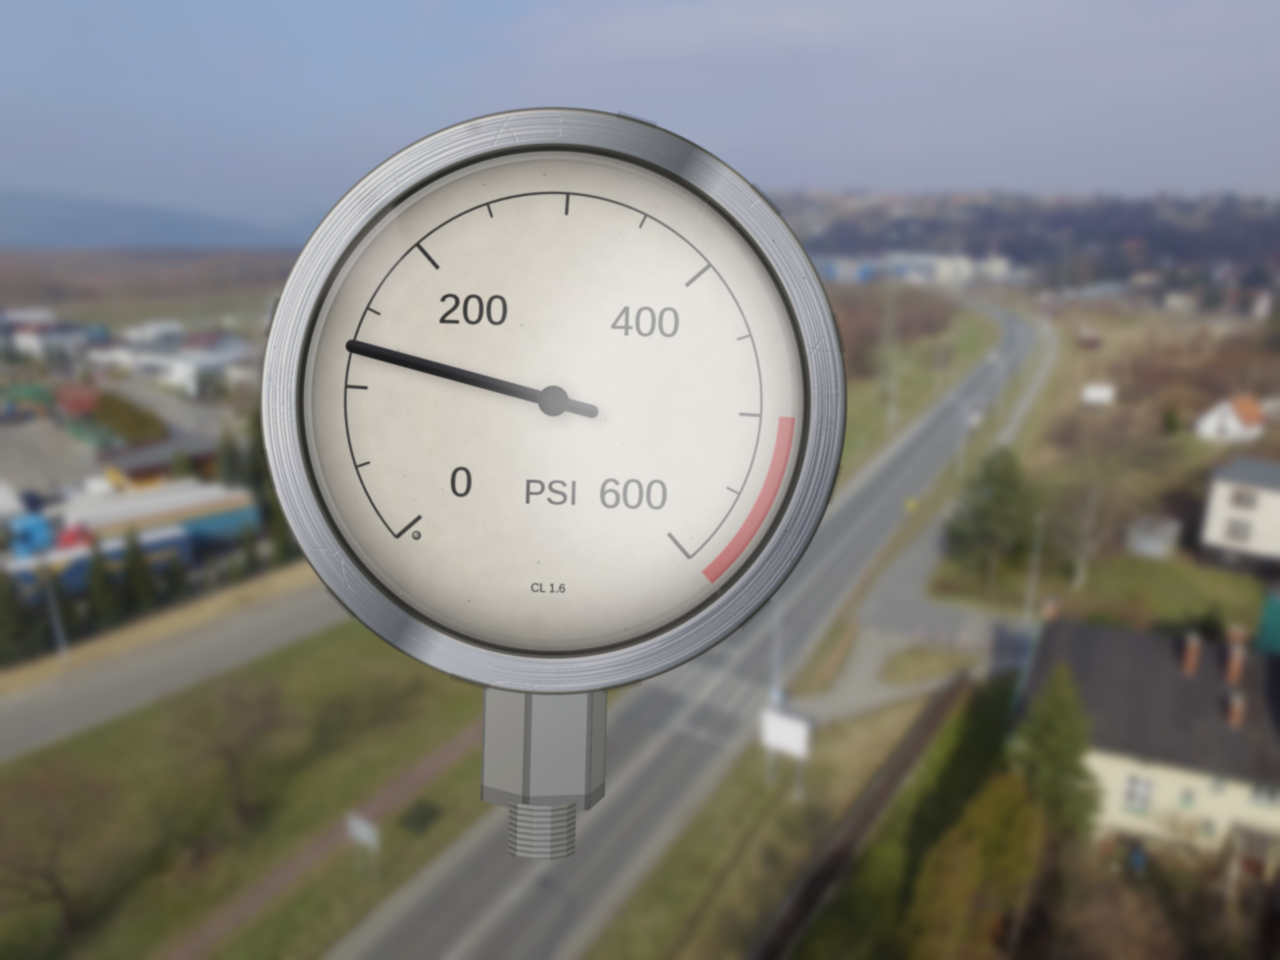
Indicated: {"value": 125, "unit": "psi"}
